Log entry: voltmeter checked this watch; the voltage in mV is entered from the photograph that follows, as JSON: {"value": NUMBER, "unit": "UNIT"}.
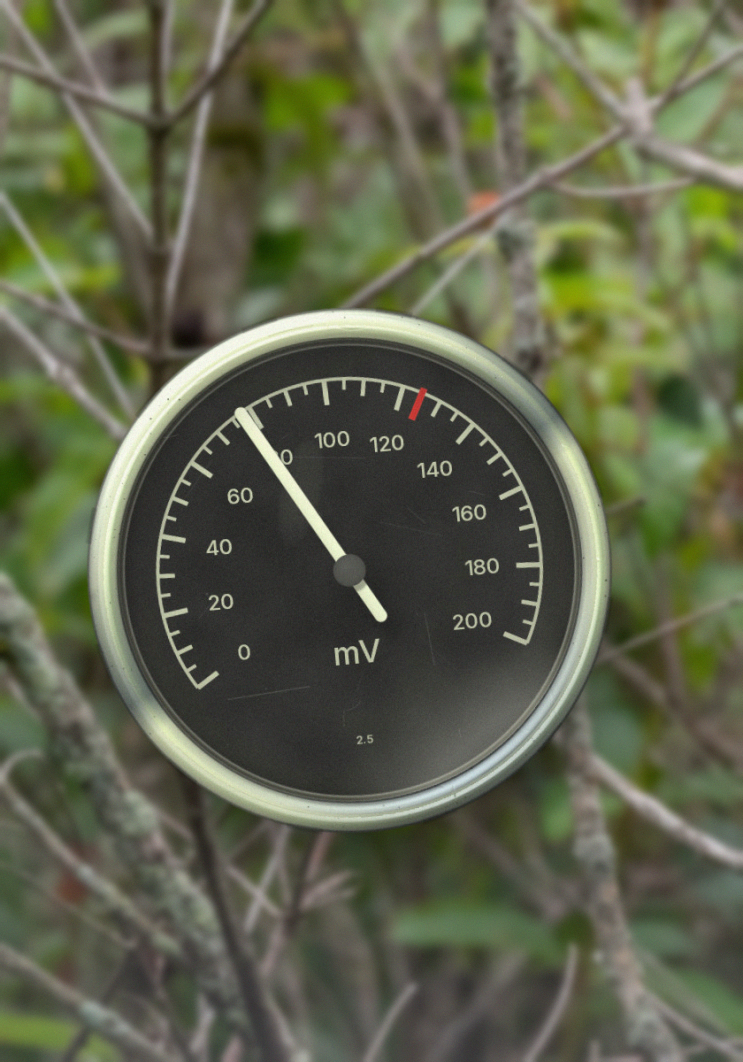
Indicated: {"value": 77.5, "unit": "mV"}
